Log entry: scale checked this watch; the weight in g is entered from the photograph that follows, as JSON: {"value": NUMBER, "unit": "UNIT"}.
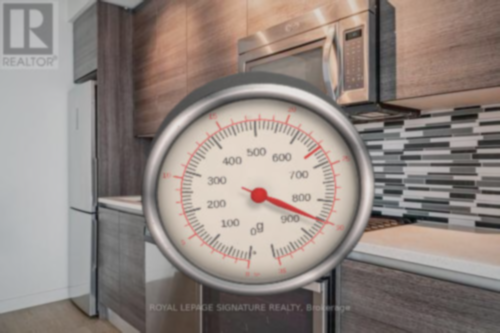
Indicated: {"value": 850, "unit": "g"}
